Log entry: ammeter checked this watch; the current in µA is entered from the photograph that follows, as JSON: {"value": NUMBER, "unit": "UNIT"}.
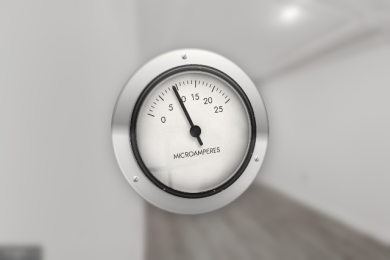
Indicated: {"value": 9, "unit": "µA"}
